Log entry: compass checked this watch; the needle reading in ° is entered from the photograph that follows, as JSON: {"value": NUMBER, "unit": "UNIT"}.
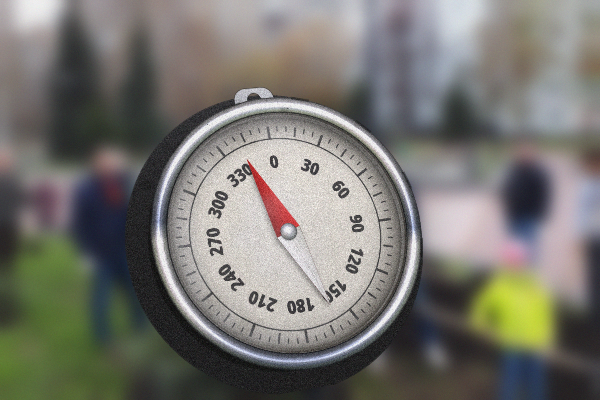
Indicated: {"value": 340, "unit": "°"}
